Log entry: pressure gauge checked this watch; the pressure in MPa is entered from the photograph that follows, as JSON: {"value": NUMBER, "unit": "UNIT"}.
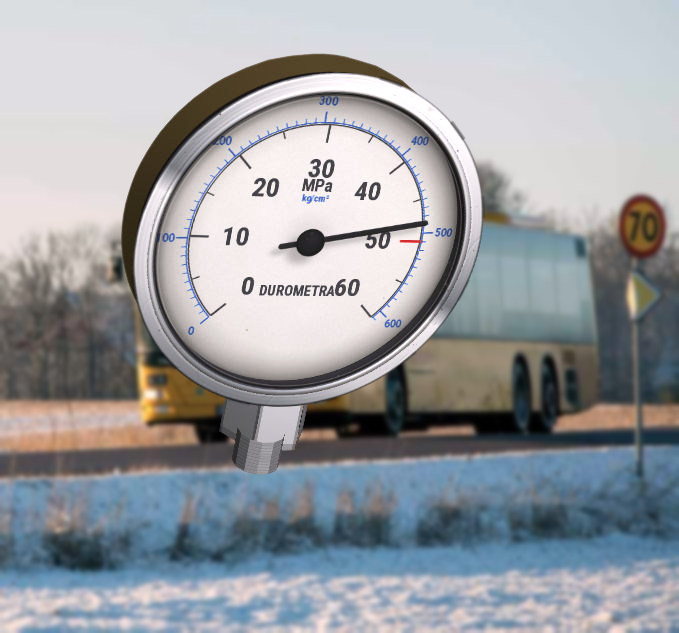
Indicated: {"value": 47.5, "unit": "MPa"}
